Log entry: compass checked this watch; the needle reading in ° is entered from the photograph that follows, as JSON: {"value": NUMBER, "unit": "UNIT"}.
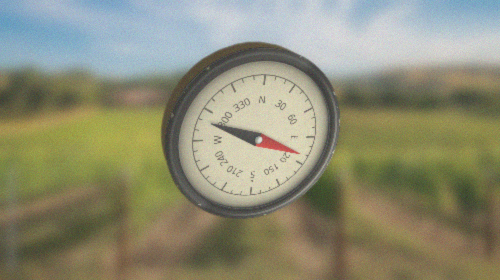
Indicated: {"value": 110, "unit": "°"}
